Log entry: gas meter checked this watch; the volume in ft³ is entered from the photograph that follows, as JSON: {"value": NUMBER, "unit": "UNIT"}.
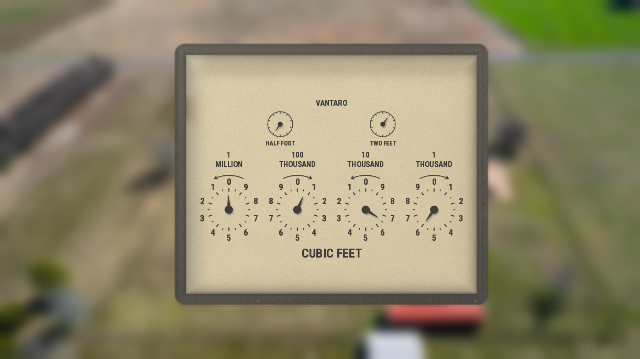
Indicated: {"value": 6600, "unit": "ft³"}
